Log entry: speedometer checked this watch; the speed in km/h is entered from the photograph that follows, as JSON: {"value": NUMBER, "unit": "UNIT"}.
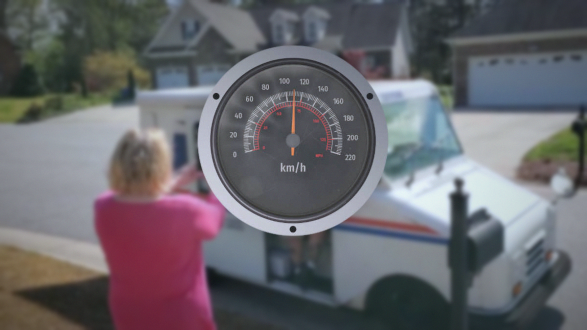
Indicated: {"value": 110, "unit": "km/h"}
